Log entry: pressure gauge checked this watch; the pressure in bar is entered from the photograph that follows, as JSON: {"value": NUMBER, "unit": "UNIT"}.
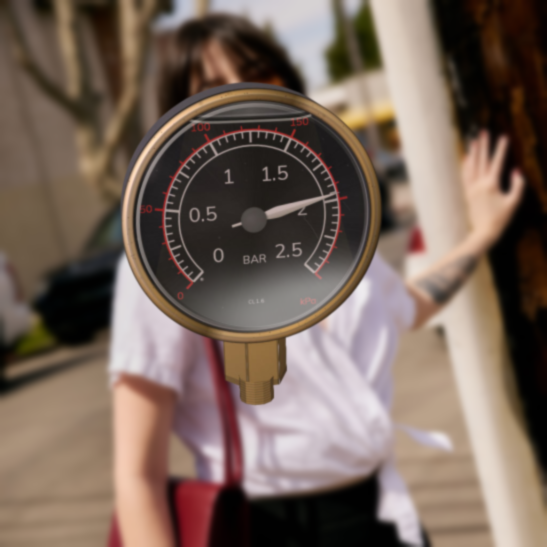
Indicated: {"value": 1.95, "unit": "bar"}
